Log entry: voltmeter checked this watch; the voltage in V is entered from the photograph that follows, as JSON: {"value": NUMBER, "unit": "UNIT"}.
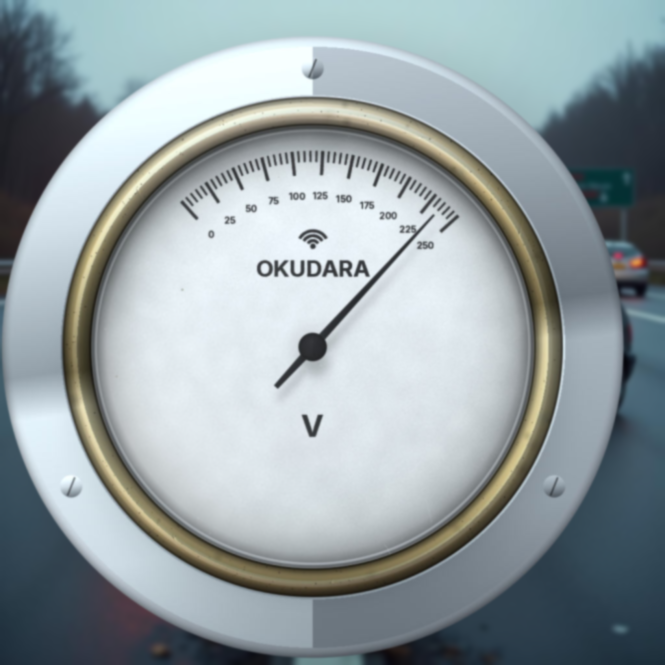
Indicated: {"value": 235, "unit": "V"}
